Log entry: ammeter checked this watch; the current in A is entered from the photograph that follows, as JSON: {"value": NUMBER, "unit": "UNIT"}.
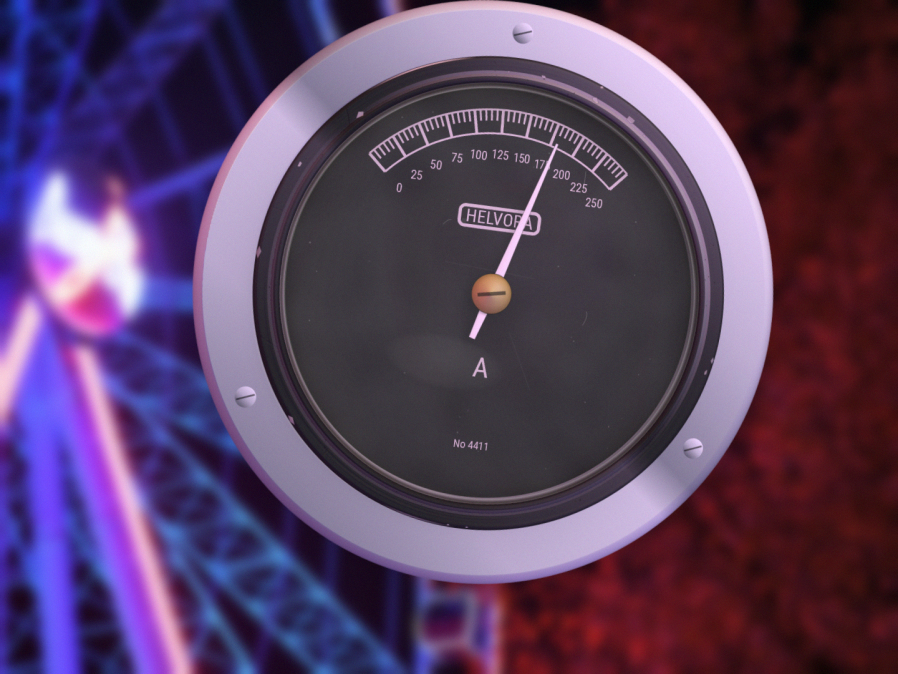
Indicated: {"value": 180, "unit": "A"}
